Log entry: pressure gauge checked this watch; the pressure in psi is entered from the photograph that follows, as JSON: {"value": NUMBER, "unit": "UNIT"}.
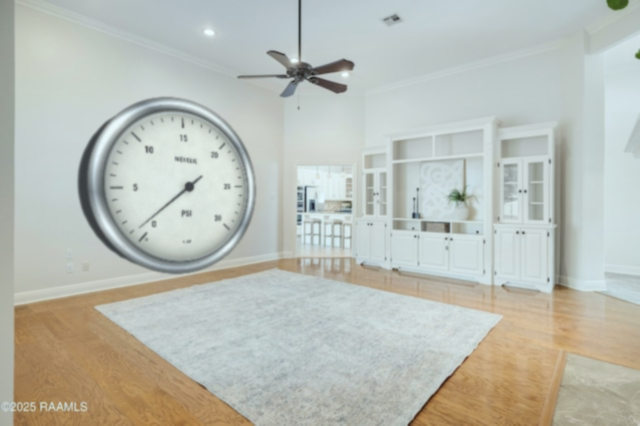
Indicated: {"value": 1, "unit": "psi"}
